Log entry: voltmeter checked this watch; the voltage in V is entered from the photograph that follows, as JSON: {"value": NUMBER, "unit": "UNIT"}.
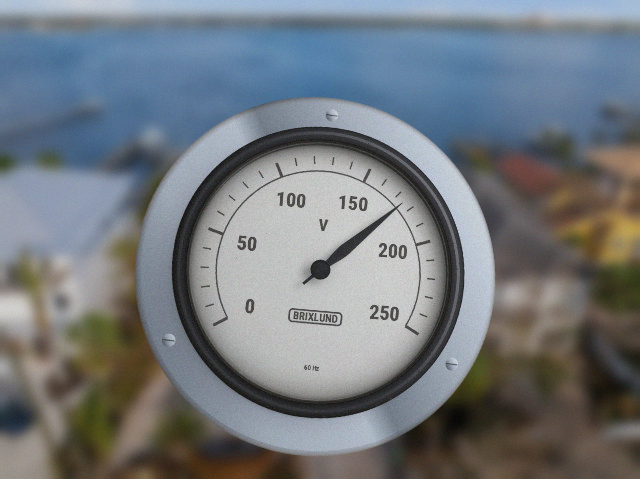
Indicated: {"value": 175, "unit": "V"}
